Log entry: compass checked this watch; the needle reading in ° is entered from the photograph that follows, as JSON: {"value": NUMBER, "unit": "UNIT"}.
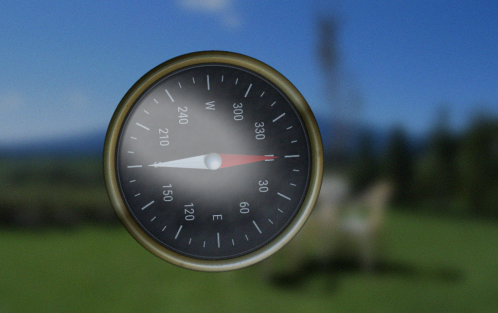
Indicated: {"value": 0, "unit": "°"}
